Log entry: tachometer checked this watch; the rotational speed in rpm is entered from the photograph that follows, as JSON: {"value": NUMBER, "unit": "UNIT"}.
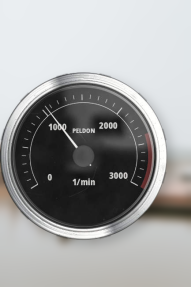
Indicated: {"value": 1050, "unit": "rpm"}
